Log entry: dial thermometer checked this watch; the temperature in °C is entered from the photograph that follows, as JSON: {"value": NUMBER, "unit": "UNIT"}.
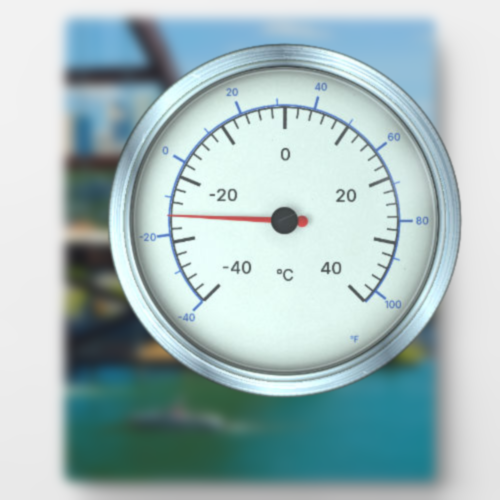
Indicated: {"value": -26, "unit": "°C"}
